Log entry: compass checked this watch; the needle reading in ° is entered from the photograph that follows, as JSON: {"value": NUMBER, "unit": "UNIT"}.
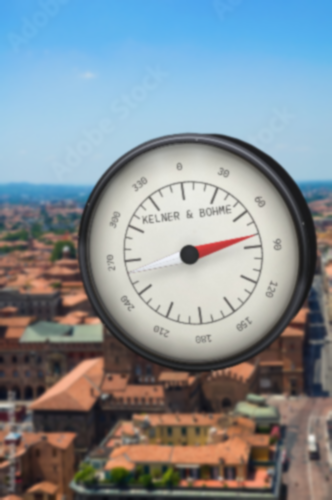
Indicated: {"value": 80, "unit": "°"}
